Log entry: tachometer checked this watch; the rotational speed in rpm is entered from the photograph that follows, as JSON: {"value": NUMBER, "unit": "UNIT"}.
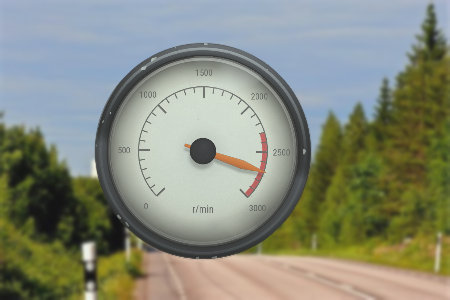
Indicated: {"value": 2700, "unit": "rpm"}
